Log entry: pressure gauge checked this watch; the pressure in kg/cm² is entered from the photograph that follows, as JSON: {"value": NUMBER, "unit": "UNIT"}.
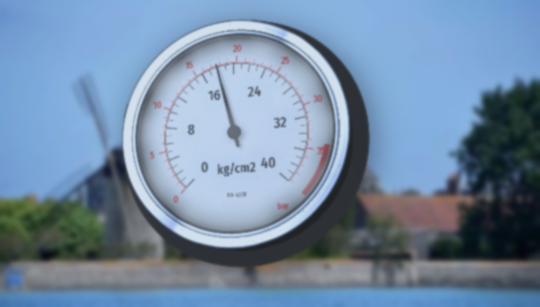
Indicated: {"value": 18, "unit": "kg/cm²"}
